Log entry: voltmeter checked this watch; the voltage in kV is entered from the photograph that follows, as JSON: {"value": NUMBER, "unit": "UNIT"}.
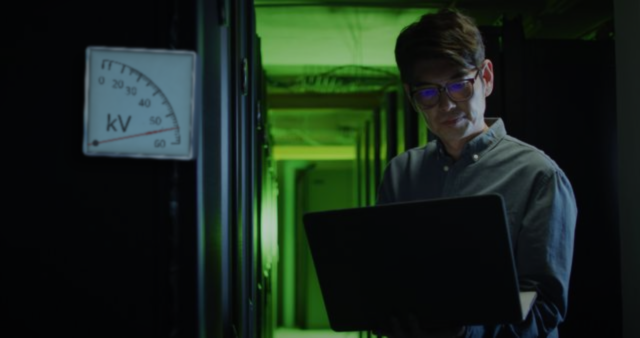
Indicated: {"value": 55, "unit": "kV"}
